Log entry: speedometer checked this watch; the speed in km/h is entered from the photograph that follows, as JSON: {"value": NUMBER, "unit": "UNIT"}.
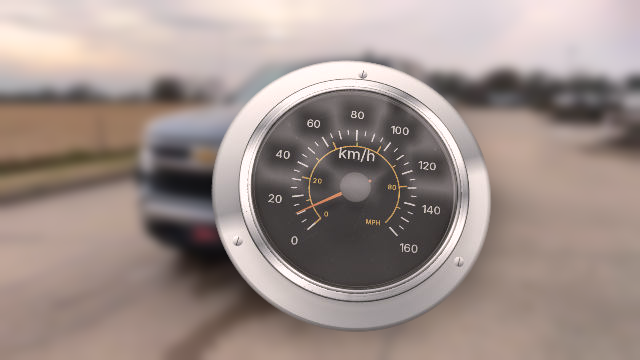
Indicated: {"value": 10, "unit": "km/h"}
